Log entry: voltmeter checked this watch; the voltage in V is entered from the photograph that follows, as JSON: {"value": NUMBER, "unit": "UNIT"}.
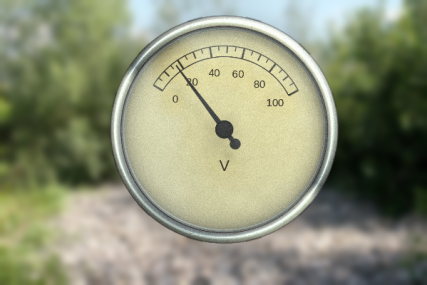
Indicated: {"value": 17.5, "unit": "V"}
